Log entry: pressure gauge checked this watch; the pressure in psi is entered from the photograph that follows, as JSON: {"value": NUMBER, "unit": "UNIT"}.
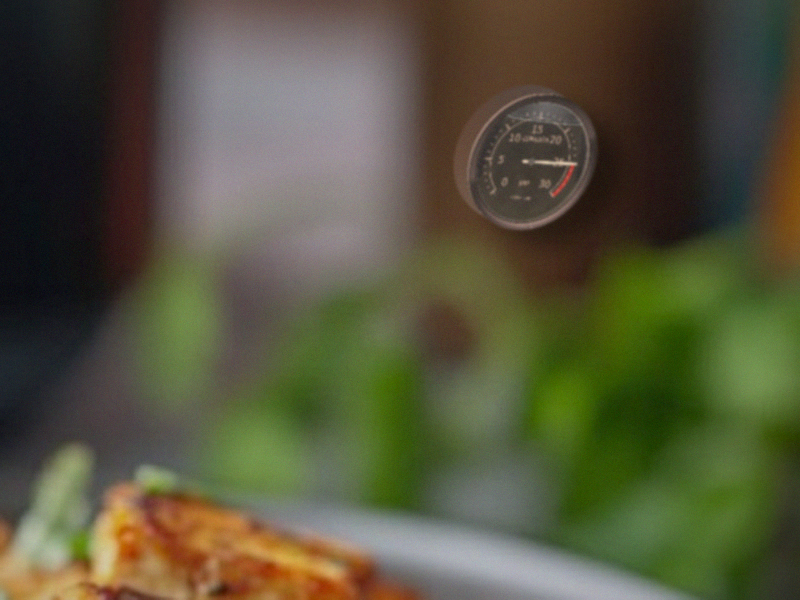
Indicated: {"value": 25, "unit": "psi"}
